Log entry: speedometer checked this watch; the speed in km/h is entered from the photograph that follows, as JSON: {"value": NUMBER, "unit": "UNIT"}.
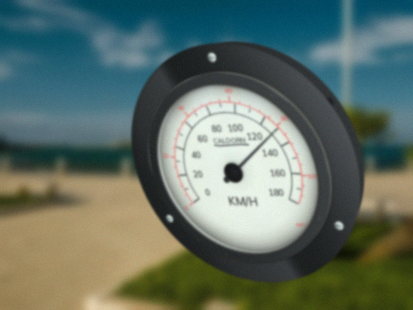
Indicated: {"value": 130, "unit": "km/h"}
